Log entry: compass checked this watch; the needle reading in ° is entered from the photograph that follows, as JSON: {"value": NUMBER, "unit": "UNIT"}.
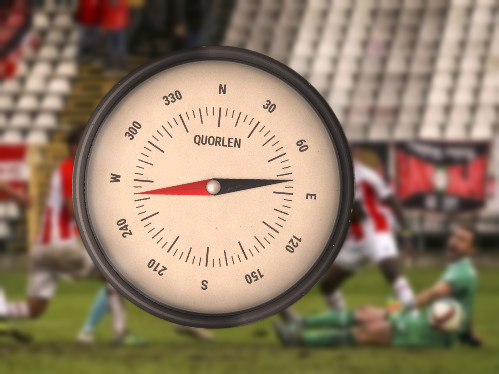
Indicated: {"value": 260, "unit": "°"}
